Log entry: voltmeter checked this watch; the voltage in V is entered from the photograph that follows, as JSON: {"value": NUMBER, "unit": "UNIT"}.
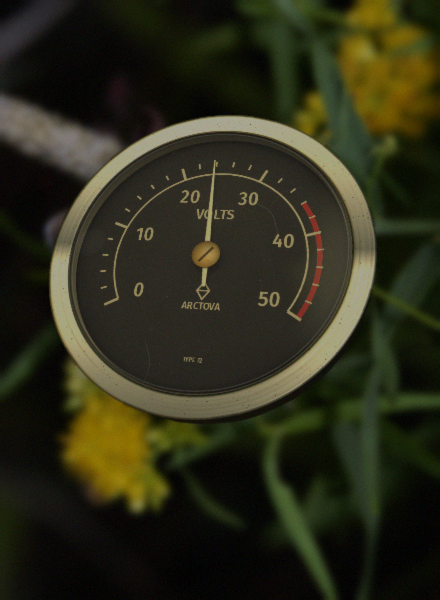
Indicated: {"value": 24, "unit": "V"}
